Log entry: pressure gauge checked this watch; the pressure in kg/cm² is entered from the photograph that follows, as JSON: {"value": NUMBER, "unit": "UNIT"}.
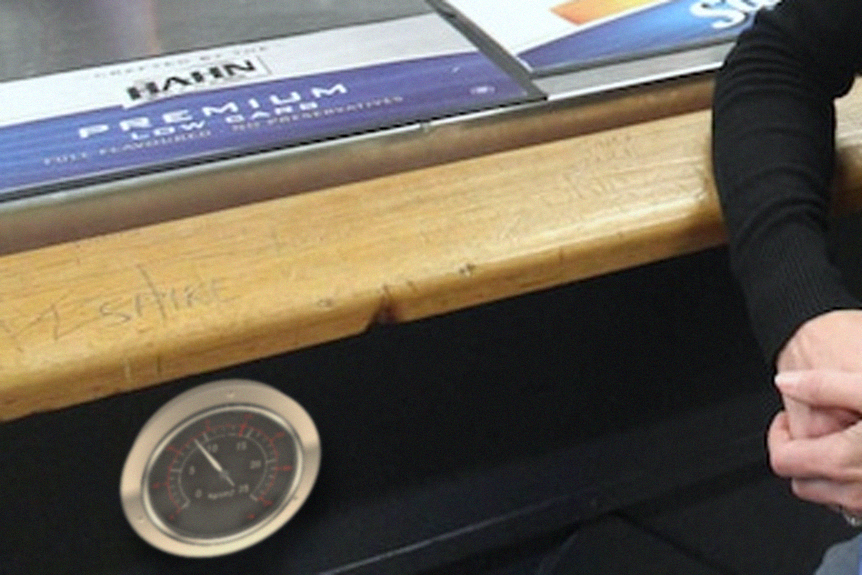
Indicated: {"value": 9, "unit": "kg/cm²"}
